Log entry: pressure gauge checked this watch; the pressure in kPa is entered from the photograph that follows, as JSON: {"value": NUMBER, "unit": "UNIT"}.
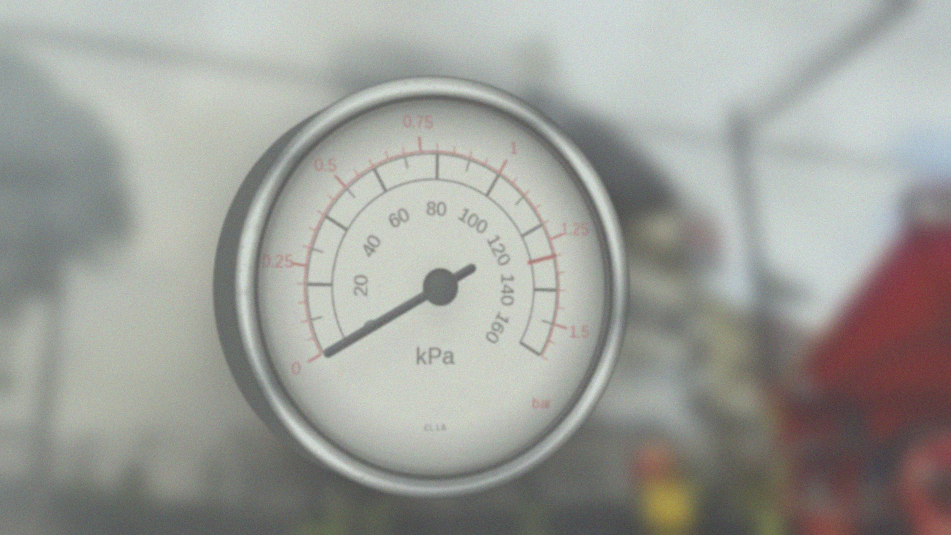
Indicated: {"value": 0, "unit": "kPa"}
